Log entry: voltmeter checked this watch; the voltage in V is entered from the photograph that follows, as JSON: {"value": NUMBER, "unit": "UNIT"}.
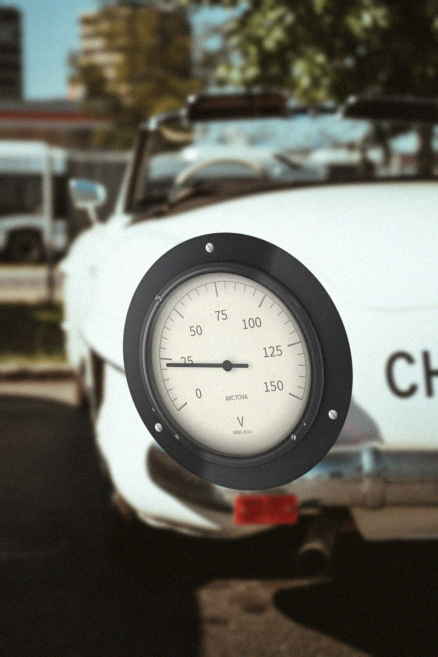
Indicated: {"value": 22.5, "unit": "V"}
